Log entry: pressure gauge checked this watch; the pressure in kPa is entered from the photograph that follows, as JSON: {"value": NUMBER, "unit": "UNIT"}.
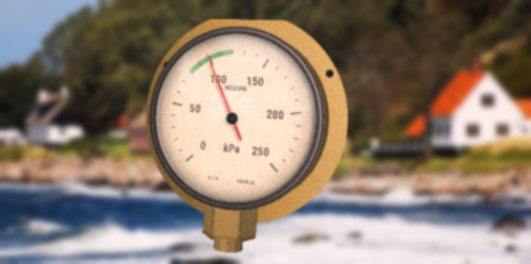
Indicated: {"value": 100, "unit": "kPa"}
